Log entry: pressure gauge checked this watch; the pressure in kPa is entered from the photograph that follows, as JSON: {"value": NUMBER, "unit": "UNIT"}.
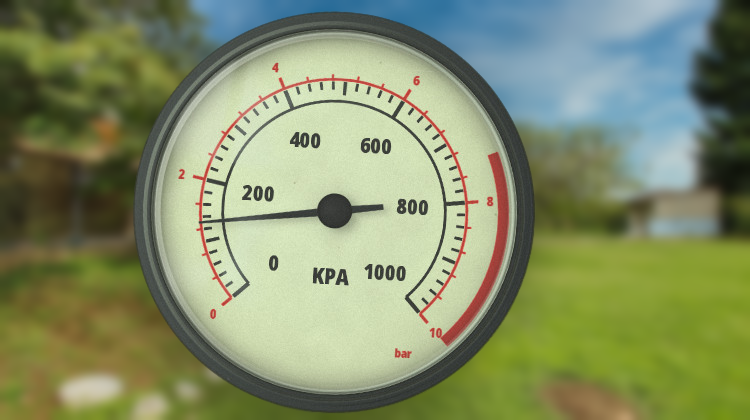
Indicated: {"value": 130, "unit": "kPa"}
